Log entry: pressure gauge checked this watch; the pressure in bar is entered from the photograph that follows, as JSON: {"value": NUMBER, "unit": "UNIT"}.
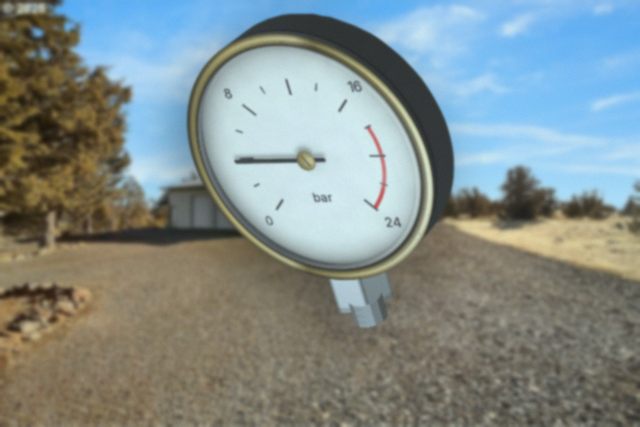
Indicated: {"value": 4, "unit": "bar"}
